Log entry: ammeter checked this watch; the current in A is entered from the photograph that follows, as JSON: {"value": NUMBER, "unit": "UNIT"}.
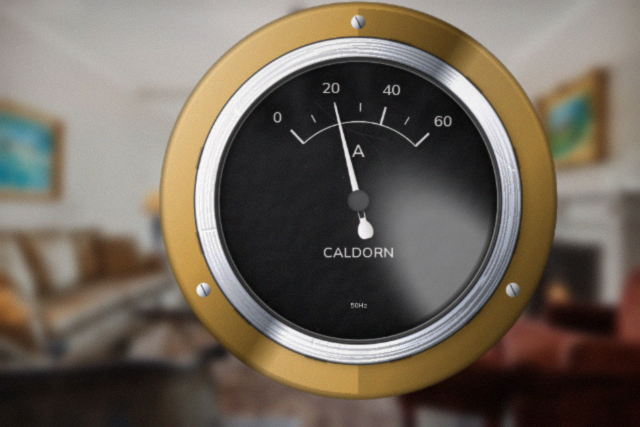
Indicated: {"value": 20, "unit": "A"}
